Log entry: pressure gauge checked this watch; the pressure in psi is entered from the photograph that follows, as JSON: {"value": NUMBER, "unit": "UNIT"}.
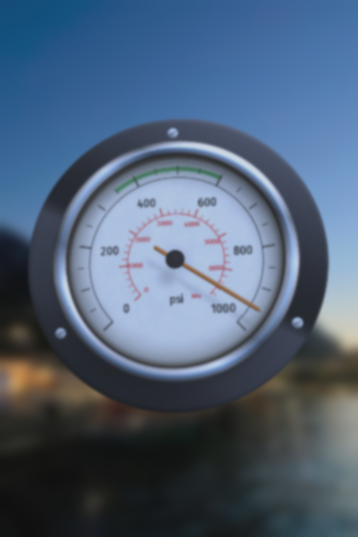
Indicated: {"value": 950, "unit": "psi"}
